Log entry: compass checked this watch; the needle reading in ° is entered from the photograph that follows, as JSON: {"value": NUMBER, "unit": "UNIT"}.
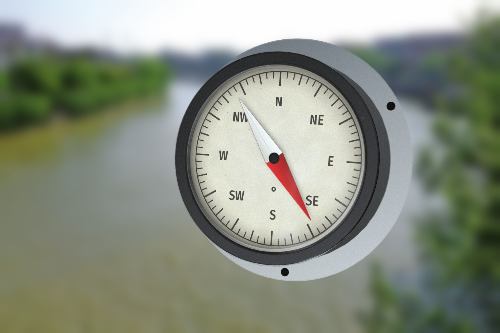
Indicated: {"value": 145, "unit": "°"}
